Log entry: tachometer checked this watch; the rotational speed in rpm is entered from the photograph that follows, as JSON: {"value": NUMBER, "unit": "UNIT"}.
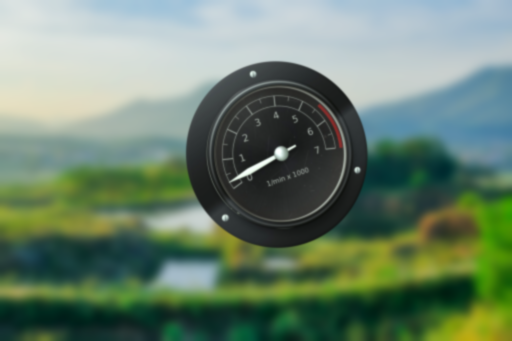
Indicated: {"value": 250, "unit": "rpm"}
